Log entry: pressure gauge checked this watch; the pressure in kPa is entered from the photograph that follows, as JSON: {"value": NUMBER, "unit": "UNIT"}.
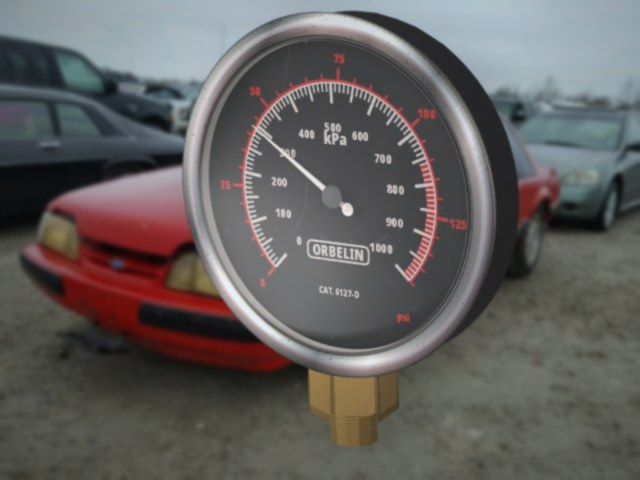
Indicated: {"value": 300, "unit": "kPa"}
